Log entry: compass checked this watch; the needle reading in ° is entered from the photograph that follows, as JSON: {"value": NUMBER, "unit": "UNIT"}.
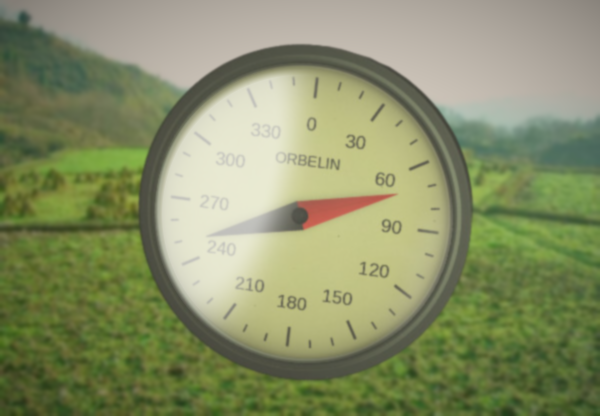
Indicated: {"value": 70, "unit": "°"}
